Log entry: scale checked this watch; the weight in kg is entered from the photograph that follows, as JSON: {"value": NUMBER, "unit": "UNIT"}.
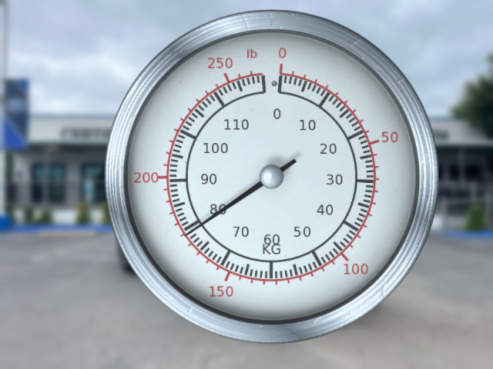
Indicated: {"value": 79, "unit": "kg"}
